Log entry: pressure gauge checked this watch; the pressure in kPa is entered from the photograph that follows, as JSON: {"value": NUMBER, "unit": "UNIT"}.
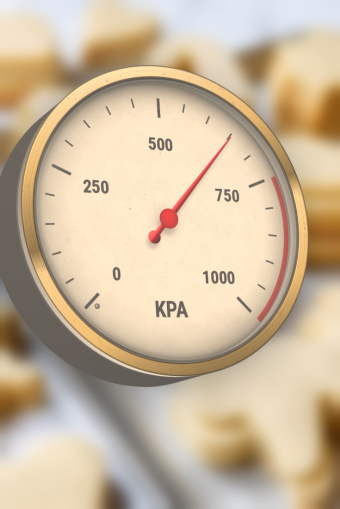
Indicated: {"value": 650, "unit": "kPa"}
